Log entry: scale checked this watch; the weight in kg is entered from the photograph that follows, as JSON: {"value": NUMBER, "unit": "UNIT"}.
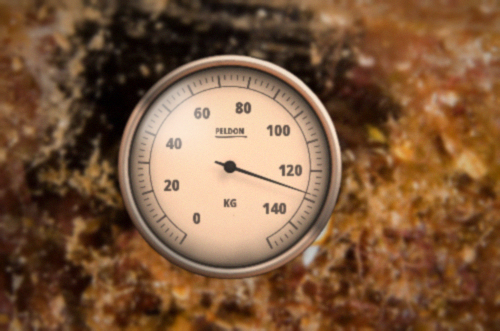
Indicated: {"value": 128, "unit": "kg"}
